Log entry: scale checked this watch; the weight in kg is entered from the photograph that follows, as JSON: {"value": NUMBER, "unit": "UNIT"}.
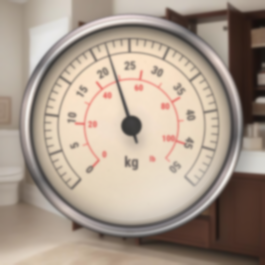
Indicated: {"value": 22, "unit": "kg"}
